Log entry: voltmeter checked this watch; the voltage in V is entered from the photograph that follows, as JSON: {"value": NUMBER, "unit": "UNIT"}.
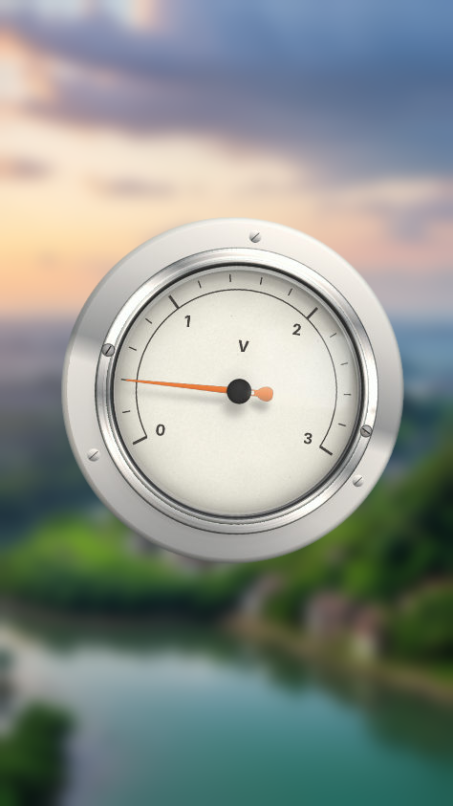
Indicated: {"value": 0.4, "unit": "V"}
